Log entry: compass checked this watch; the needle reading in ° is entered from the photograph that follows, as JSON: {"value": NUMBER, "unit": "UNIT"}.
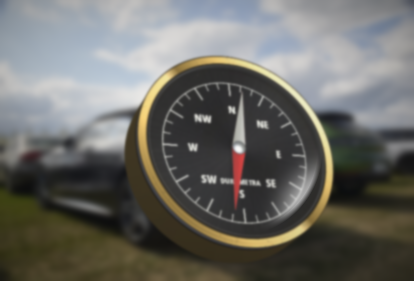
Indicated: {"value": 190, "unit": "°"}
